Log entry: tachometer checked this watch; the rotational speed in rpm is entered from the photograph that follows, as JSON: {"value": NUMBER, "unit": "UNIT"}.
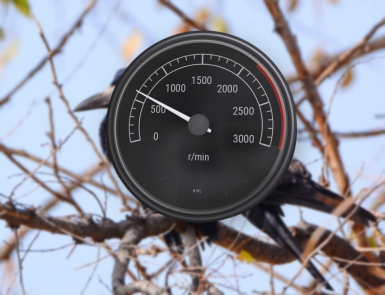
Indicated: {"value": 600, "unit": "rpm"}
